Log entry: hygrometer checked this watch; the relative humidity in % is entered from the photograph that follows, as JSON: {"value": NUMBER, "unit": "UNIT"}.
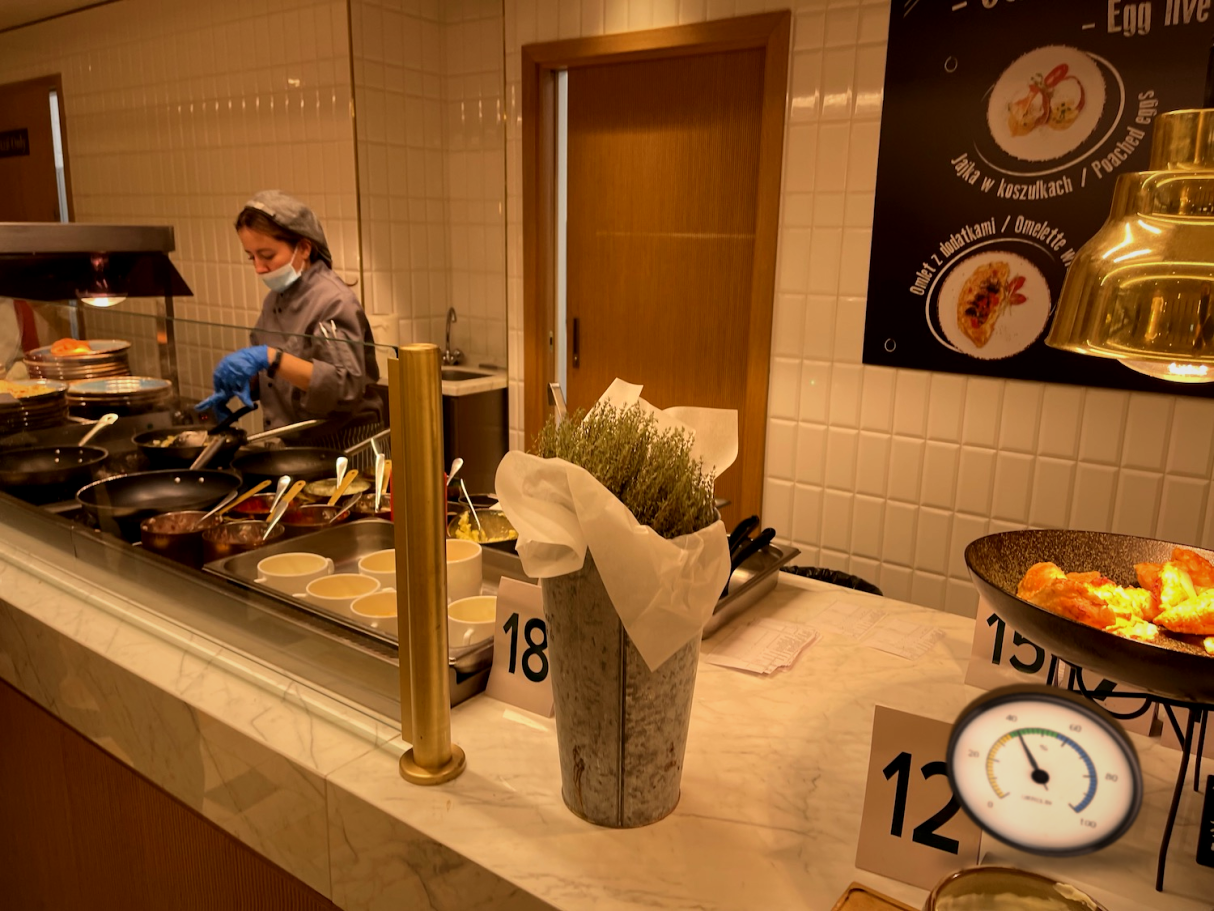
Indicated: {"value": 40, "unit": "%"}
